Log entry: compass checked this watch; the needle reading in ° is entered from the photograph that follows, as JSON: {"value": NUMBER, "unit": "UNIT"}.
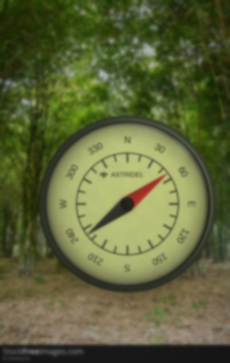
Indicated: {"value": 52.5, "unit": "°"}
